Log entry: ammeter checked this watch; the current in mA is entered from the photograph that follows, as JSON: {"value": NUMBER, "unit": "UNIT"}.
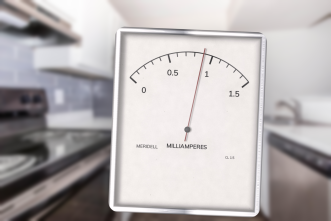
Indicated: {"value": 0.9, "unit": "mA"}
